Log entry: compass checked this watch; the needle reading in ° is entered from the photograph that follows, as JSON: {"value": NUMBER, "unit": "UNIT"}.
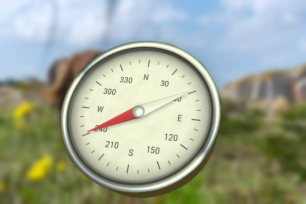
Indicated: {"value": 240, "unit": "°"}
